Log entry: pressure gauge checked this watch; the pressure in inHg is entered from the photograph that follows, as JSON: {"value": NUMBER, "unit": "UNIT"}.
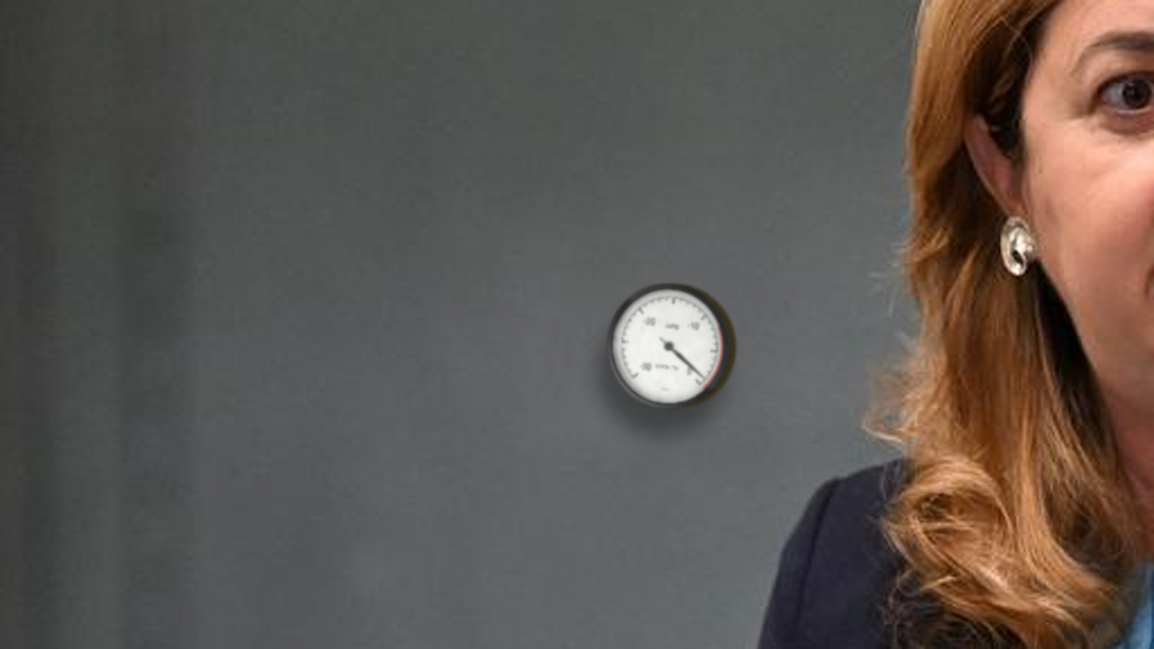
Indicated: {"value": -1, "unit": "inHg"}
